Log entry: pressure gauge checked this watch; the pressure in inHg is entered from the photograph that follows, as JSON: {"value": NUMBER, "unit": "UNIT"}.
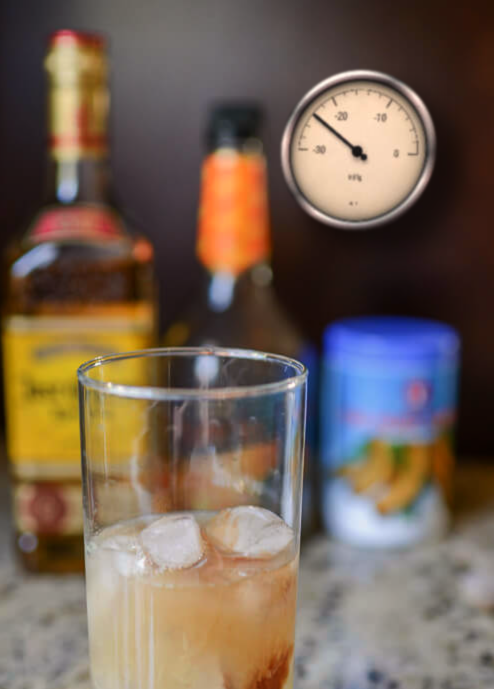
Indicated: {"value": -24, "unit": "inHg"}
